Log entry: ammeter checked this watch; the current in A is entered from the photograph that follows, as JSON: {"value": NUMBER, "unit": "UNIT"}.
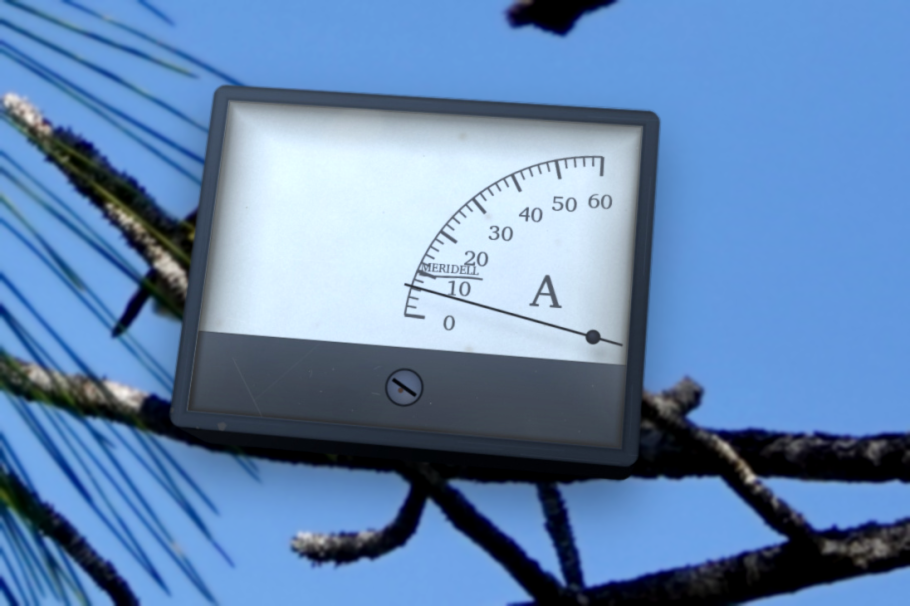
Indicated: {"value": 6, "unit": "A"}
